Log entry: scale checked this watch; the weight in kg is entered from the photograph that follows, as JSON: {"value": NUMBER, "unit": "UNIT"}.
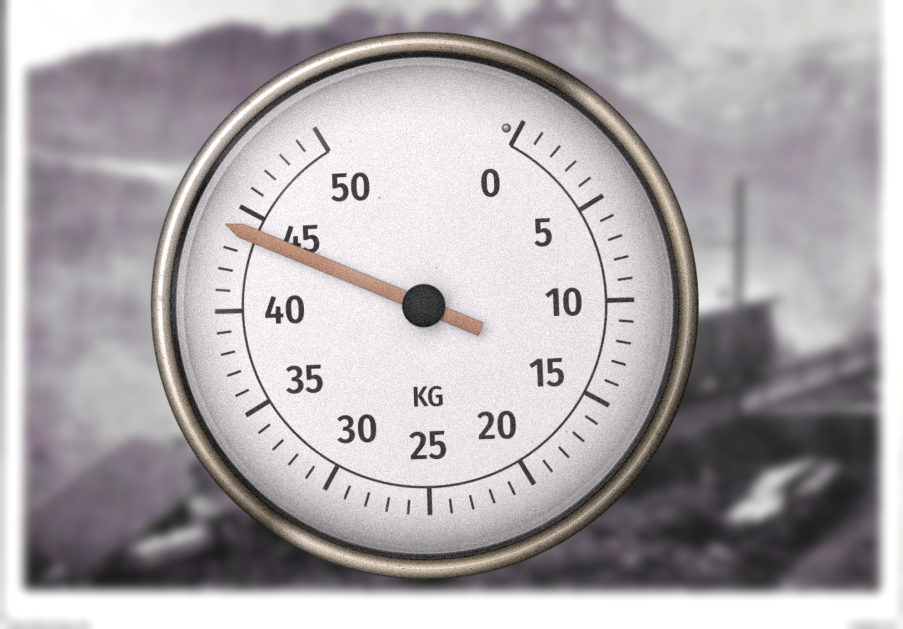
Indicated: {"value": 44, "unit": "kg"}
